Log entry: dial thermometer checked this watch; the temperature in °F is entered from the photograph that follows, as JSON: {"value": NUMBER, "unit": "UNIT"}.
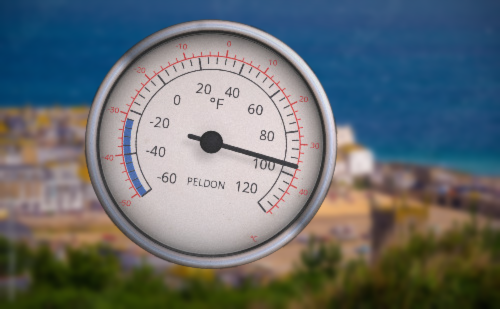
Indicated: {"value": 96, "unit": "°F"}
